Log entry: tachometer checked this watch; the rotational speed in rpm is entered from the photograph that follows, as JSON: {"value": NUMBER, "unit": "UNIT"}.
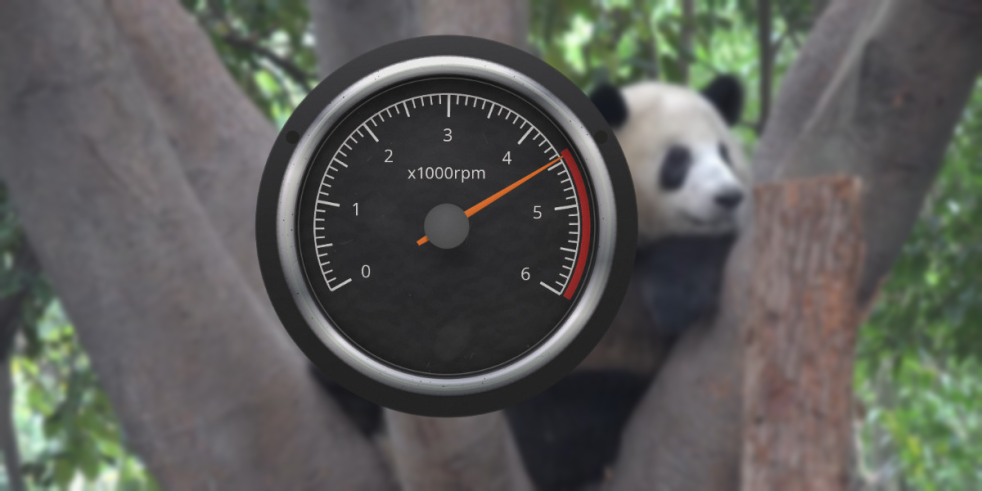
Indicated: {"value": 4450, "unit": "rpm"}
